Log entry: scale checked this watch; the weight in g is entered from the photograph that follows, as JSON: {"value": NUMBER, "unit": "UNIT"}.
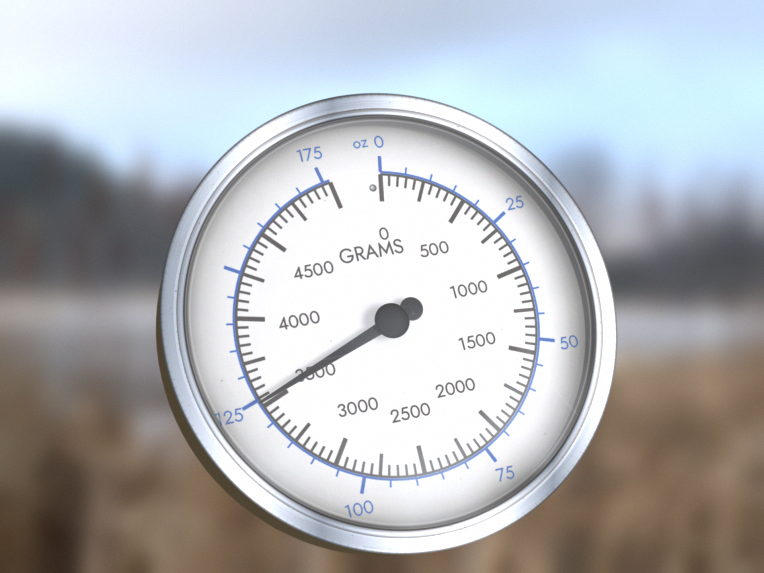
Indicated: {"value": 3525, "unit": "g"}
